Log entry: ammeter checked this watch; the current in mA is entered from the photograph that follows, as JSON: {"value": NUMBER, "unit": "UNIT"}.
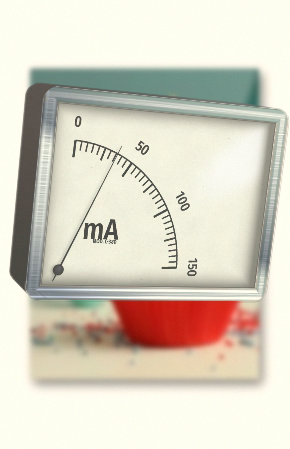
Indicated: {"value": 35, "unit": "mA"}
